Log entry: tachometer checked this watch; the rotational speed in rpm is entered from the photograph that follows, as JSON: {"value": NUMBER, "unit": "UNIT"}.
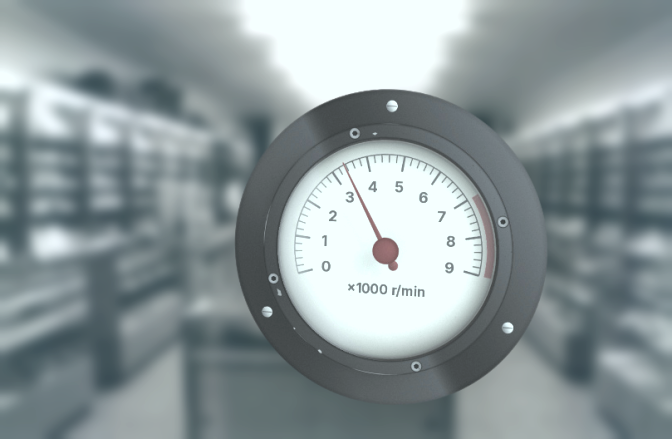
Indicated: {"value": 3400, "unit": "rpm"}
